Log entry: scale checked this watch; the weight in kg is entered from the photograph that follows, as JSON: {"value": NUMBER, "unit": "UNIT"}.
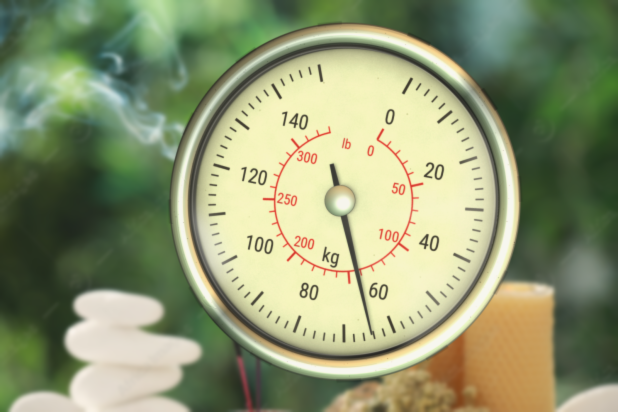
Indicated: {"value": 64, "unit": "kg"}
